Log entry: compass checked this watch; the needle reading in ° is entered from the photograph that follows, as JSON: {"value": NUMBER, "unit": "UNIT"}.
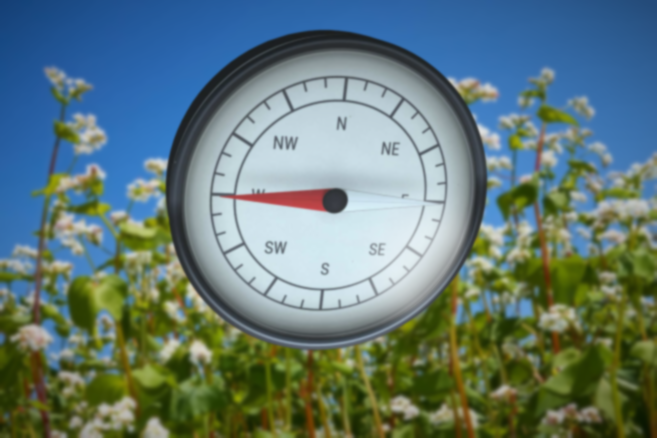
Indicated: {"value": 270, "unit": "°"}
